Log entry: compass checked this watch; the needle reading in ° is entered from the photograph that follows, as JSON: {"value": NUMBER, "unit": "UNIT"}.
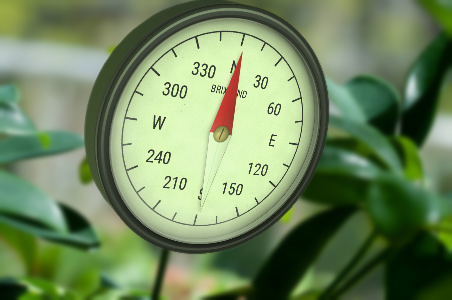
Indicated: {"value": 0, "unit": "°"}
